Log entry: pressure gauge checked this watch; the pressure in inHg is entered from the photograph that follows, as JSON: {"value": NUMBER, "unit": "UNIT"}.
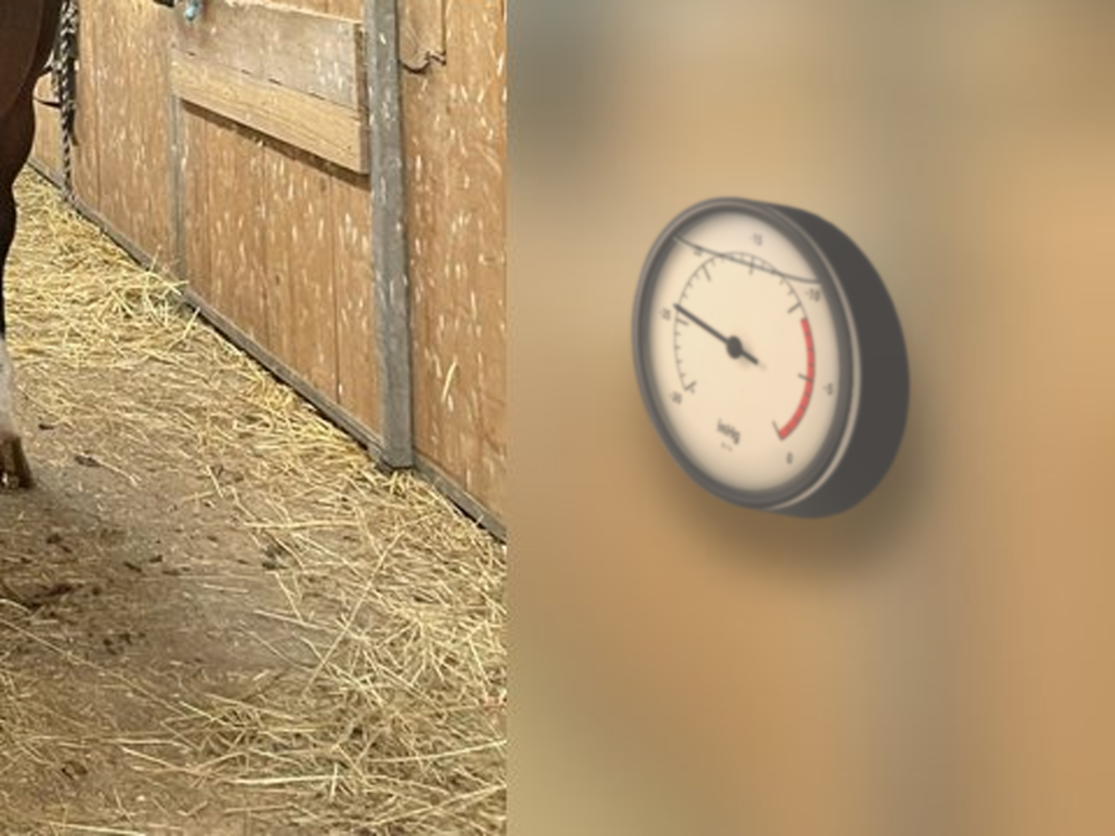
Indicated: {"value": -24, "unit": "inHg"}
